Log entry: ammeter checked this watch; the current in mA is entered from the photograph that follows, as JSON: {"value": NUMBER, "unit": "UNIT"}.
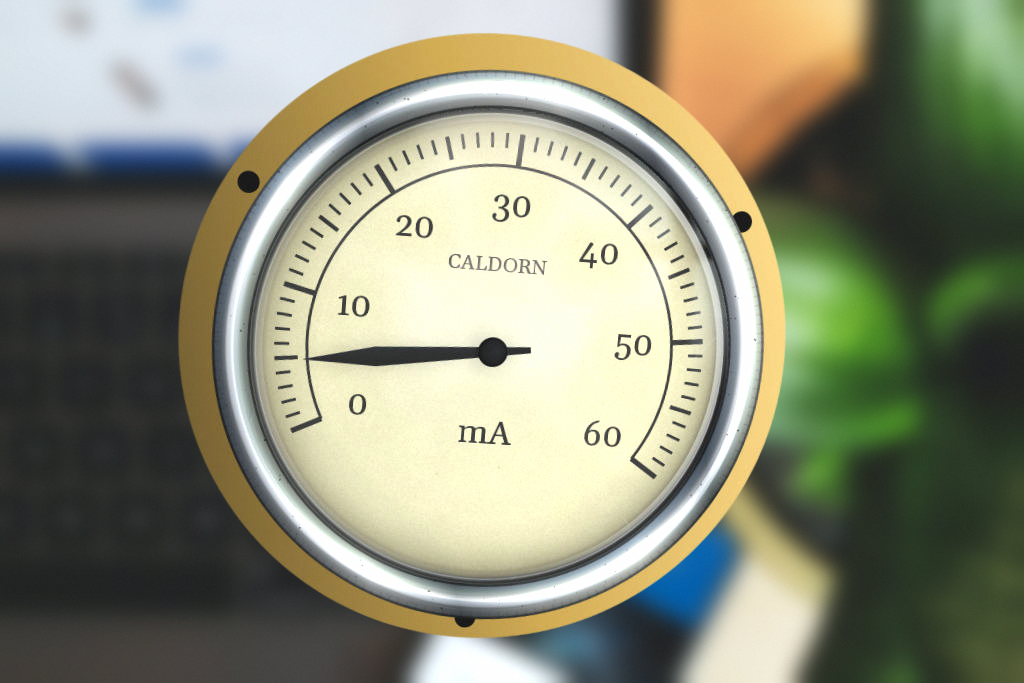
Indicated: {"value": 5, "unit": "mA"}
